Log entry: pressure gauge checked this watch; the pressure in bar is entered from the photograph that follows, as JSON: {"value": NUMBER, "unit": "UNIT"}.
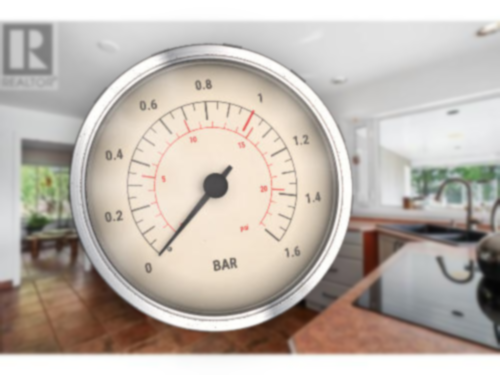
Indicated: {"value": 0, "unit": "bar"}
